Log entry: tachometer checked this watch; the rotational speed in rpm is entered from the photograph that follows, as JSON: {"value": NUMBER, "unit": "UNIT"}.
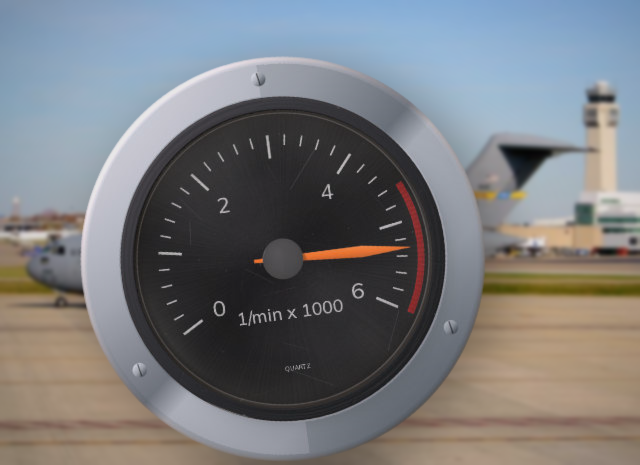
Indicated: {"value": 5300, "unit": "rpm"}
